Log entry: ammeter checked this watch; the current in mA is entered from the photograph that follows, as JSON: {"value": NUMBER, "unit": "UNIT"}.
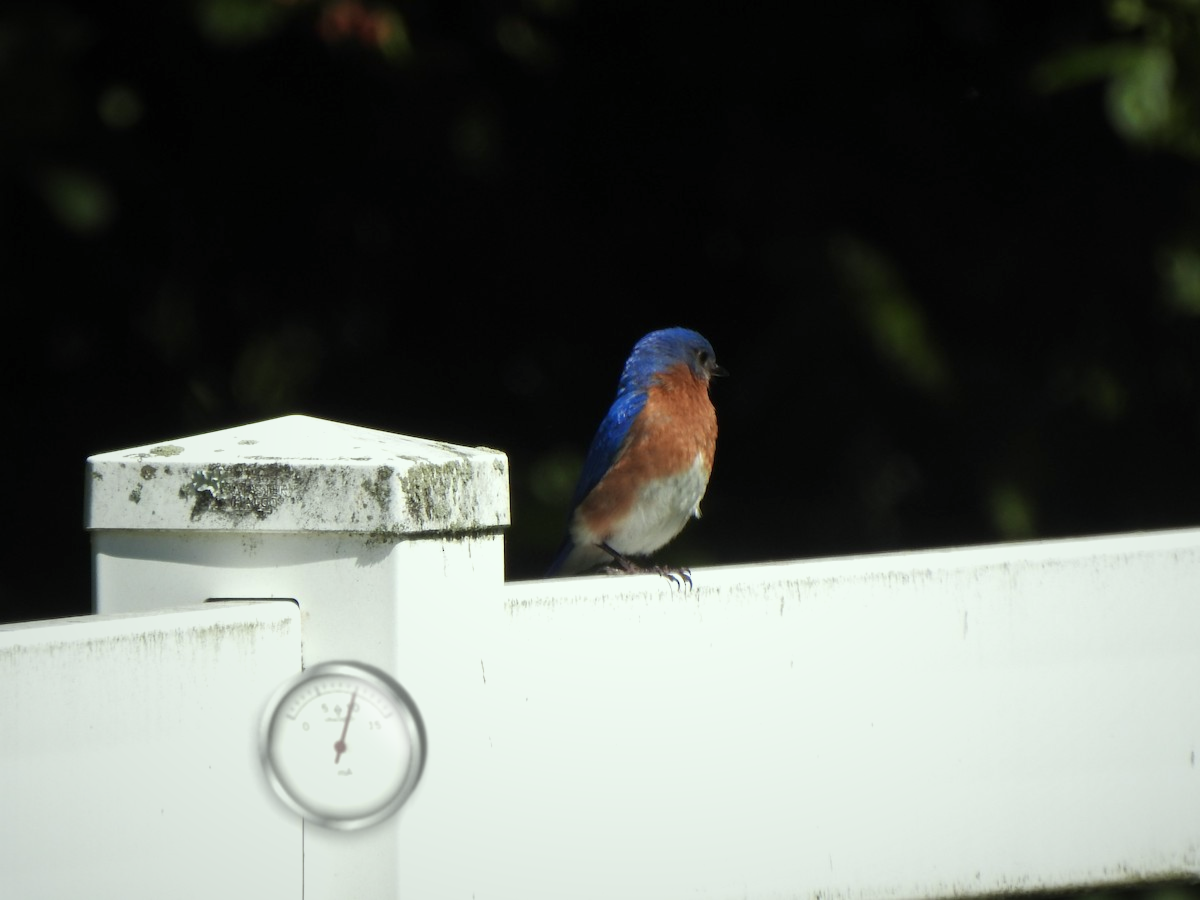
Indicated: {"value": 10, "unit": "mA"}
